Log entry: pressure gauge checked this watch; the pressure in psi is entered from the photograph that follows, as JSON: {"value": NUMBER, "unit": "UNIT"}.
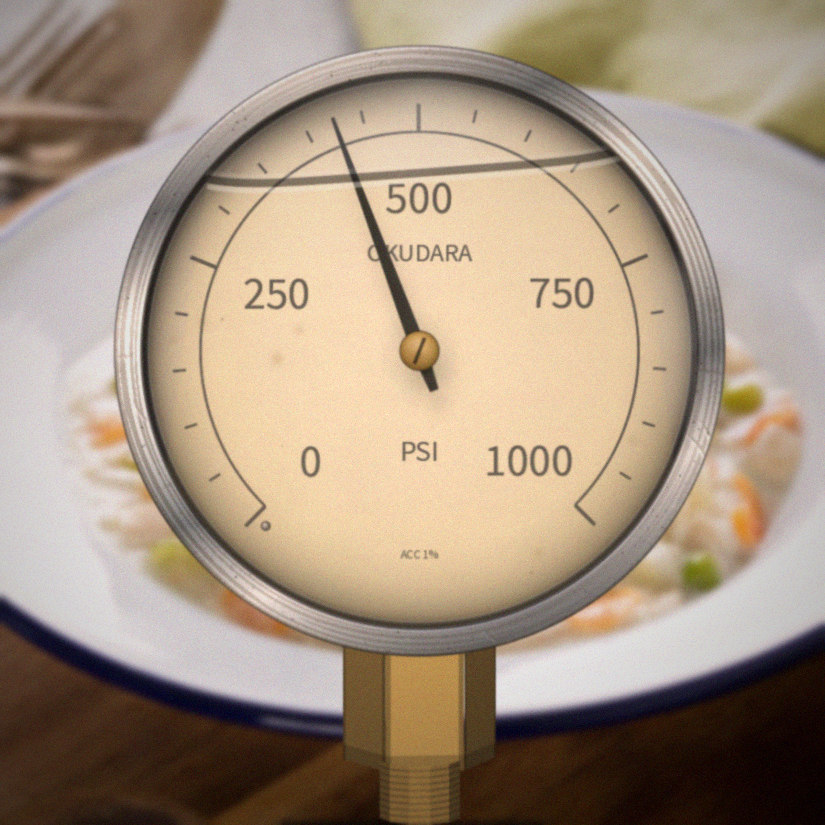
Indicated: {"value": 425, "unit": "psi"}
